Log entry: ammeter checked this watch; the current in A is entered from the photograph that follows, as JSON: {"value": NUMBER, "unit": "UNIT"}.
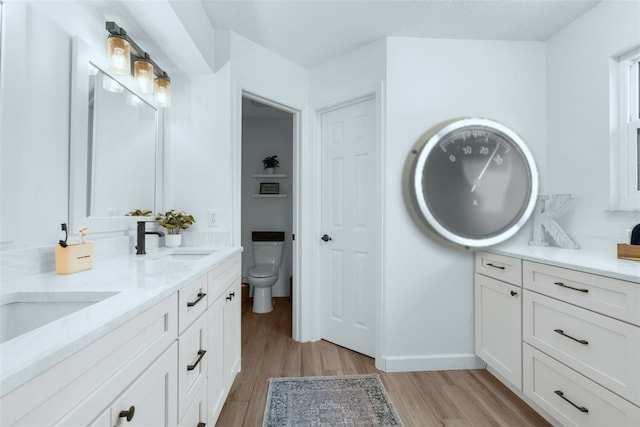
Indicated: {"value": 25, "unit": "A"}
